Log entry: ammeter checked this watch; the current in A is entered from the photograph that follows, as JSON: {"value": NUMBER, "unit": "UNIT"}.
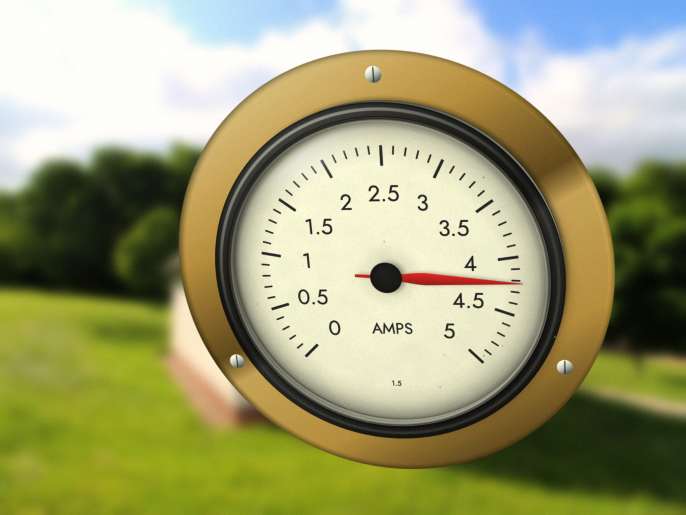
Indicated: {"value": 4.2, "unit": "A"}
